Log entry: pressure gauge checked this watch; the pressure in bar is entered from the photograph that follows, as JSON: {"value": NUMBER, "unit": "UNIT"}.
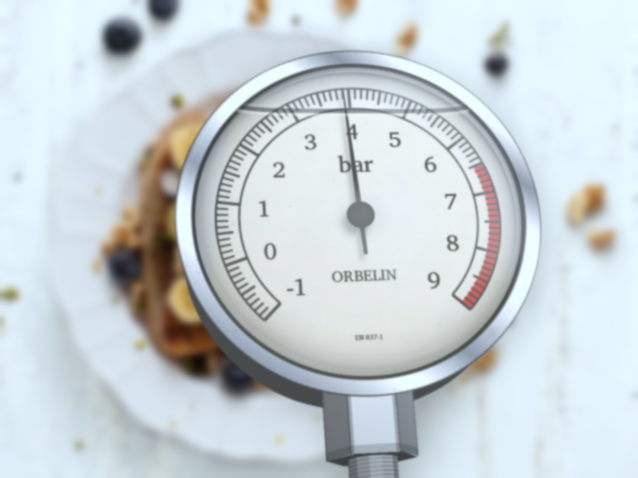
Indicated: {"value": 3.9, "unit": "bar"}
